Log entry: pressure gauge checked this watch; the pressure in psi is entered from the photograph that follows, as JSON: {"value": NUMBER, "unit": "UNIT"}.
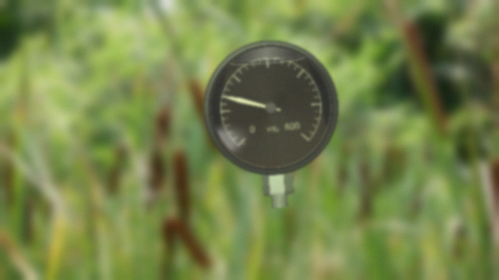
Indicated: {"value": 140, "unit": "psi"}
